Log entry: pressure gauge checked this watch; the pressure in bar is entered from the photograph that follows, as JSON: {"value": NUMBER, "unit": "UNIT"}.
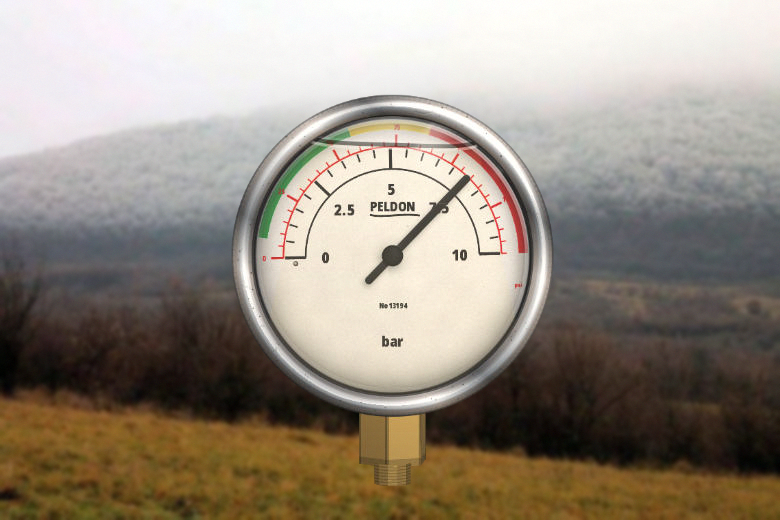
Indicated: {"value": 7.5, "unit": "bar"}
